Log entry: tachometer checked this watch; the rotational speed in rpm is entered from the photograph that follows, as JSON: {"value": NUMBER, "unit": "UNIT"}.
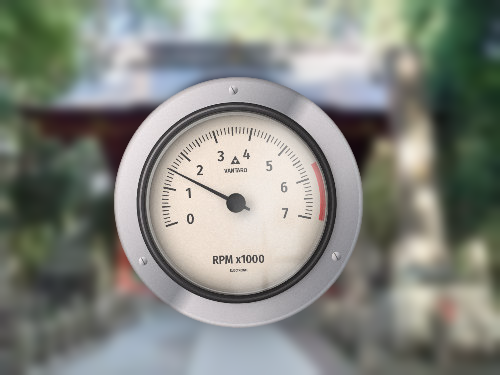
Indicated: {"value": 1500, "unit": "rpm"}
